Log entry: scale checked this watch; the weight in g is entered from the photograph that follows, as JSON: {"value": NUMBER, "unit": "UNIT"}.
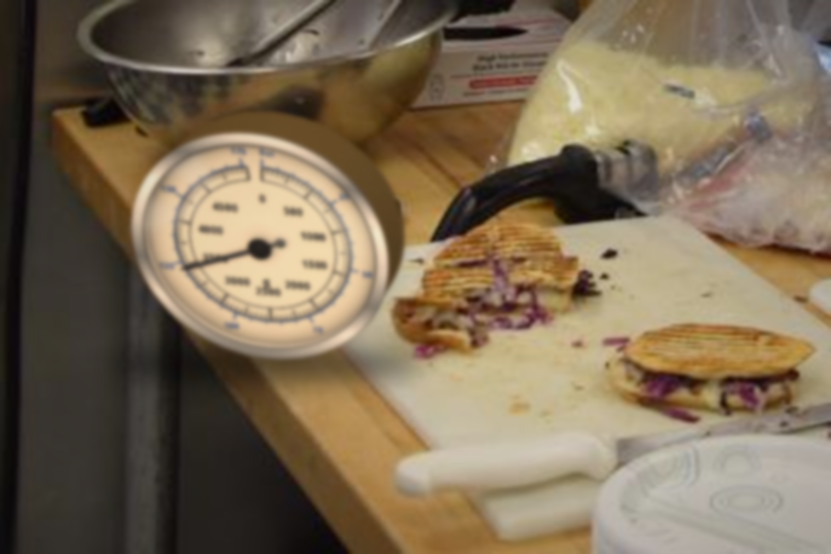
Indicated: {"value": 3500, "unit": "g"}
